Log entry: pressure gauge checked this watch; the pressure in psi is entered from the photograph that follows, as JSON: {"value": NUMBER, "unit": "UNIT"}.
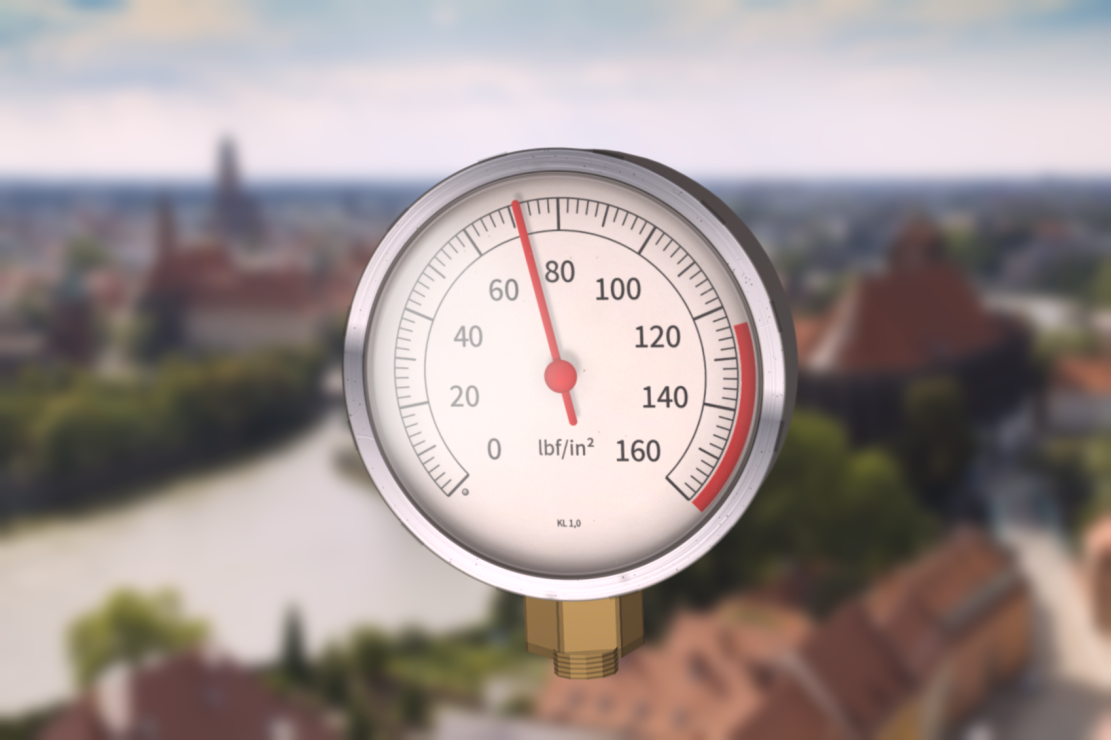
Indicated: {"value": 72, "unit": "psi"}
